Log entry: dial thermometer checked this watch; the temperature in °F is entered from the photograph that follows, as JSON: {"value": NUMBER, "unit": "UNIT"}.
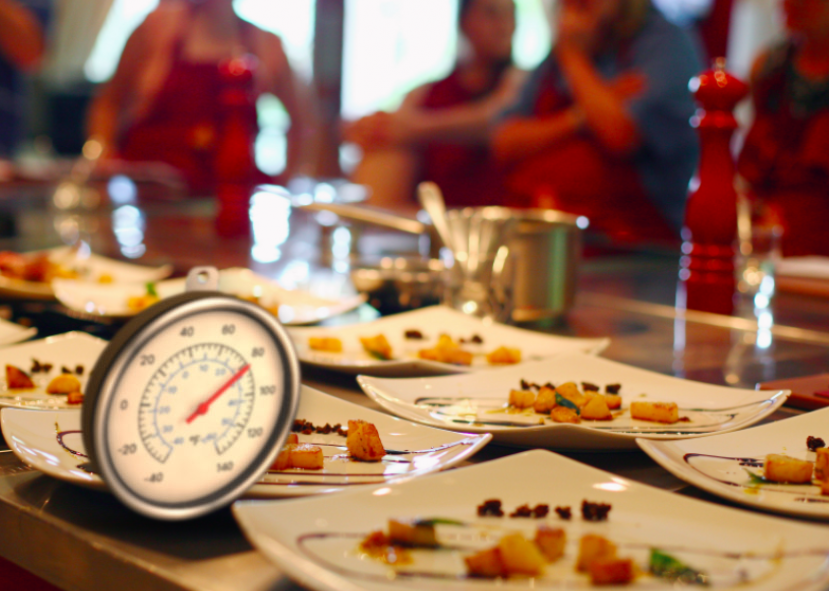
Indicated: {"value": 80, "unit": "°F"}
